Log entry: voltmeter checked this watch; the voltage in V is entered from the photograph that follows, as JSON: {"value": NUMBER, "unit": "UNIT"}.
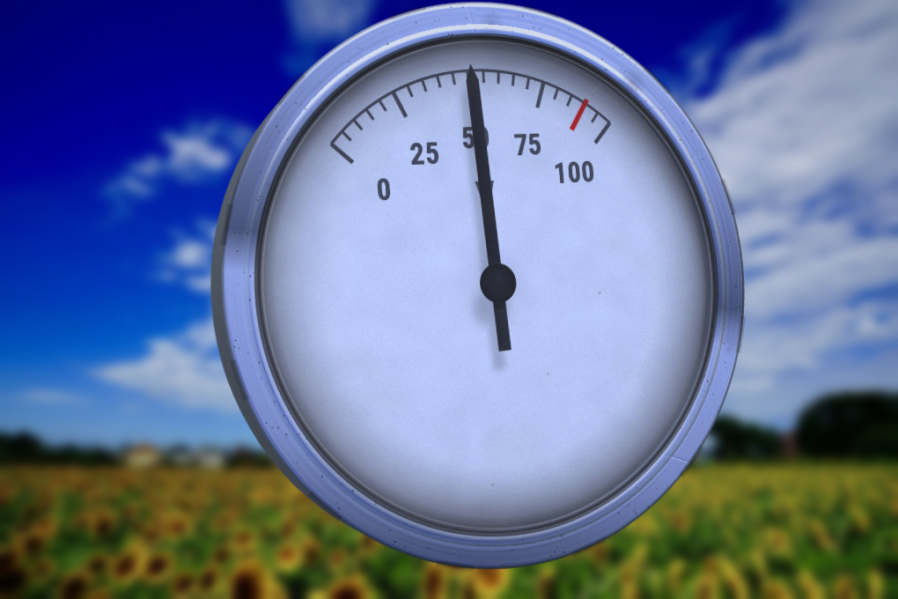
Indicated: {"value": 50, "unit": "V"}
